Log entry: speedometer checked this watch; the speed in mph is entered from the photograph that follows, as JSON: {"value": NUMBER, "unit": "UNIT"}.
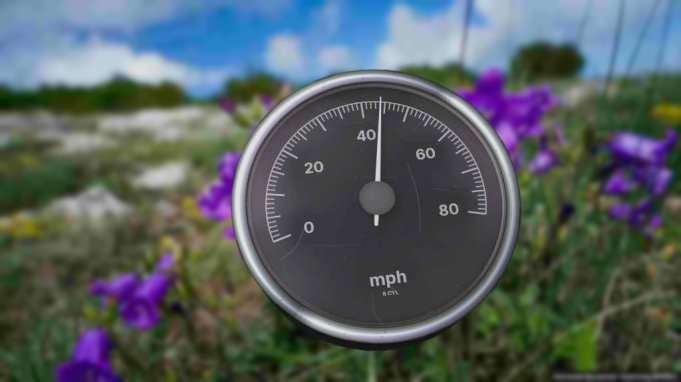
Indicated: {"value": 44, "unit": "mph"}
